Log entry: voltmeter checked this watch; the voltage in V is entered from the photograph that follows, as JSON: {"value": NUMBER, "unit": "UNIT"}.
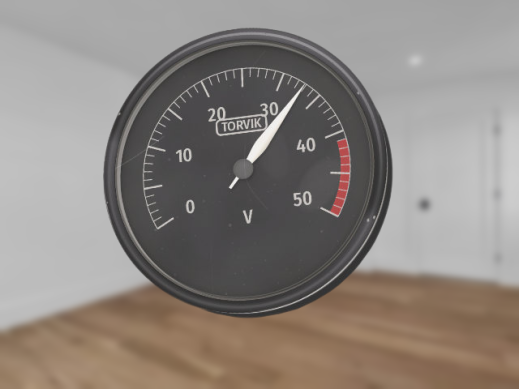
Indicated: {"value": 33, "unit": "V"}
